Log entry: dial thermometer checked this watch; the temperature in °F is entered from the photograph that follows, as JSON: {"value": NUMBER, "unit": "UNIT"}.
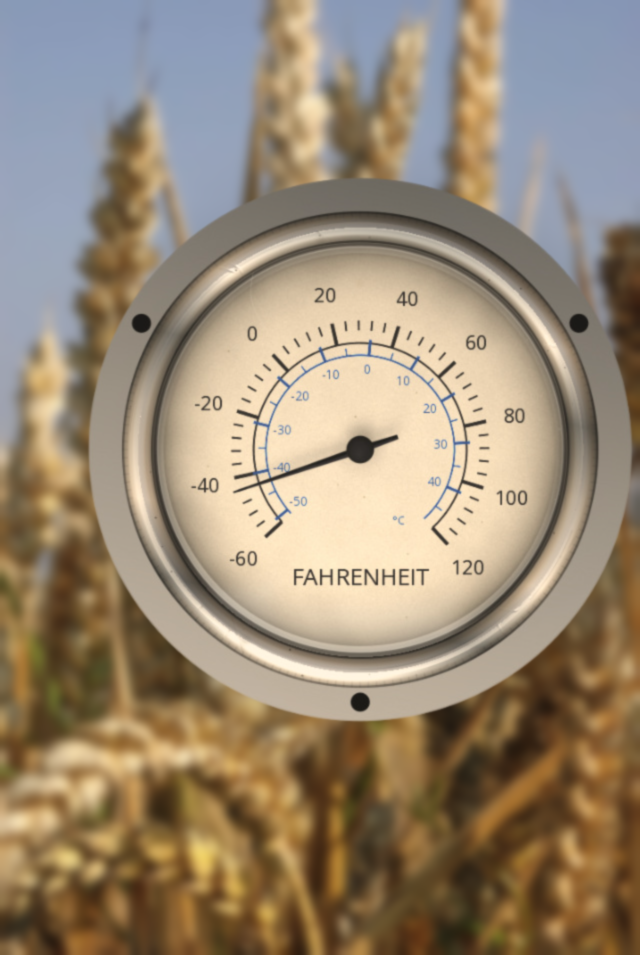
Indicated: {"value": -44, "unit": "°F"}
